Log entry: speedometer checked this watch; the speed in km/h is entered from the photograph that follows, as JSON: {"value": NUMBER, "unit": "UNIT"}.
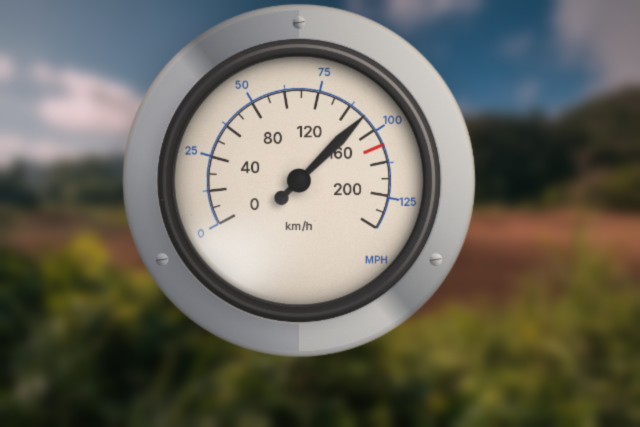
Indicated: {"value": 150, "unit": "km/h"}
